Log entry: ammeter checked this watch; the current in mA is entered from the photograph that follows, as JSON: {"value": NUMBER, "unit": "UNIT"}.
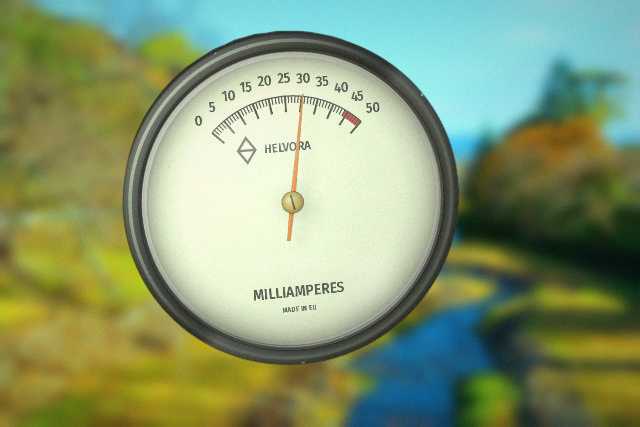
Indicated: {"value": 30, "unit": "mA"}
